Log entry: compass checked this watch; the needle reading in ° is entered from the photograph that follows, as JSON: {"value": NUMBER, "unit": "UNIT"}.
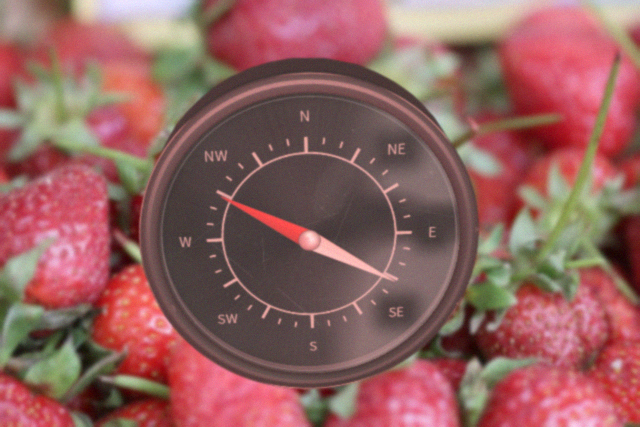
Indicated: {"value": 300, "unit": "°"}
